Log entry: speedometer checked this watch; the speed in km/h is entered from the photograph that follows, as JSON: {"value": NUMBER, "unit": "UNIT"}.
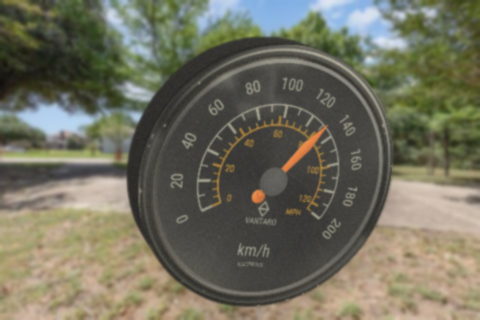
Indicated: {"value": 130, "unit": "km/h"}
